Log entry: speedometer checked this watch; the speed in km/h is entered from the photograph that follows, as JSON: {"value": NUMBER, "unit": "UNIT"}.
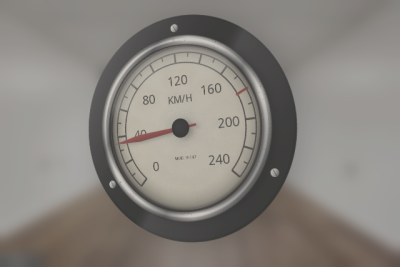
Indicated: {"value": 35, "unit": "km/h"}
